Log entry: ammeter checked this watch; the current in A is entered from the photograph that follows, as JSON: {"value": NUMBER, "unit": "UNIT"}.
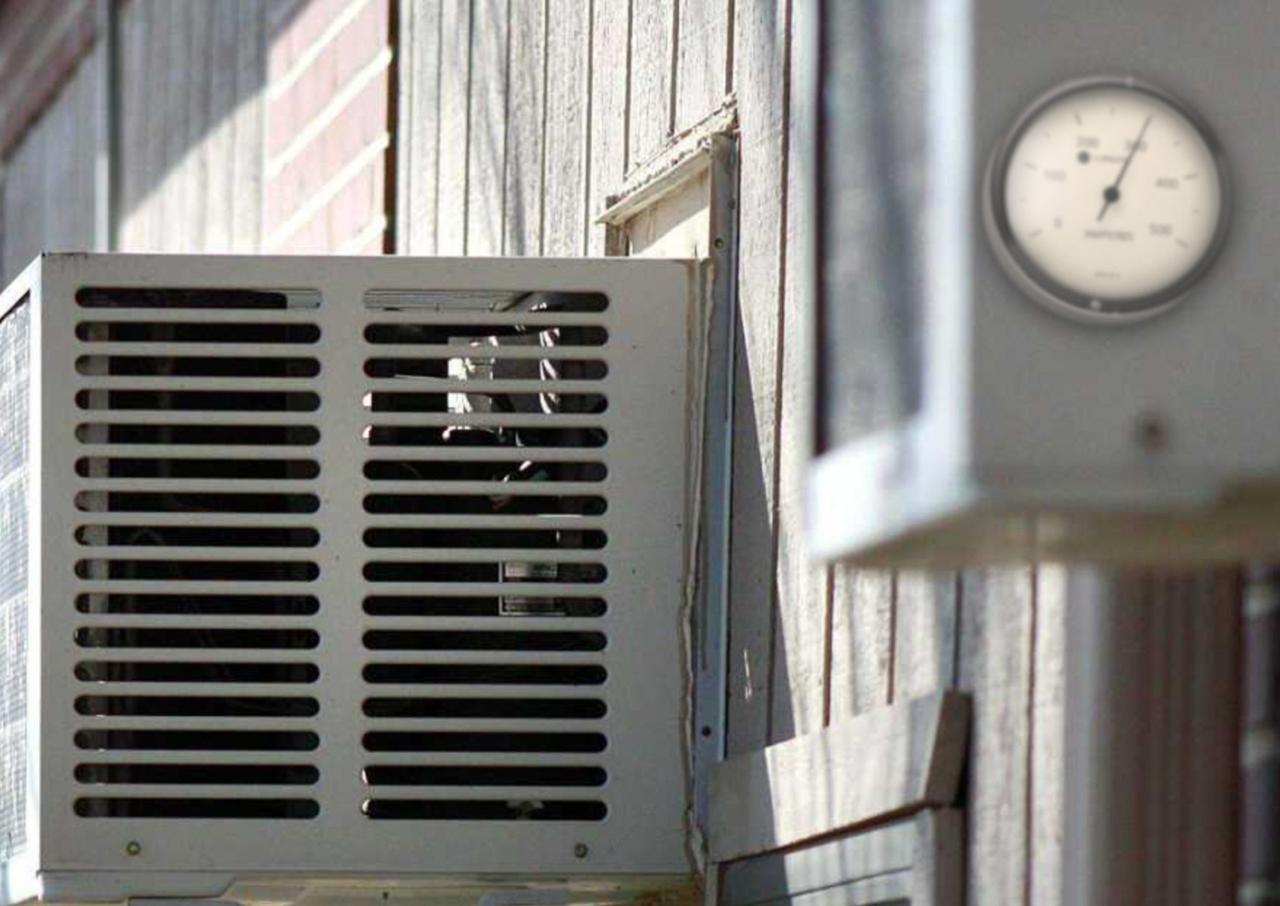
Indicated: {"value": 300, "unit": "A"}
